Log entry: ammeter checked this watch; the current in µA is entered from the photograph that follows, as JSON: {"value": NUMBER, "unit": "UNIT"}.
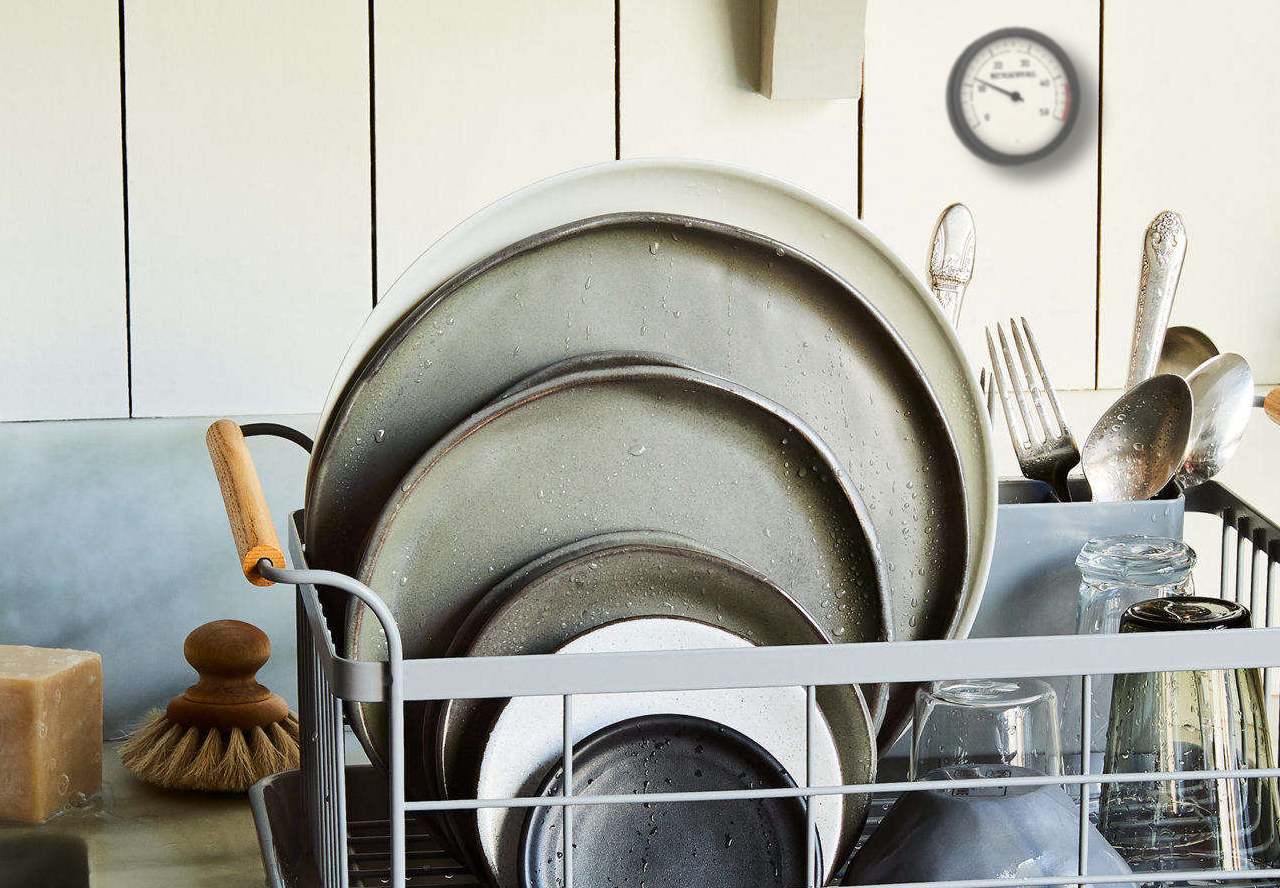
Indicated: {"value": 12, "unit": "µA"}
